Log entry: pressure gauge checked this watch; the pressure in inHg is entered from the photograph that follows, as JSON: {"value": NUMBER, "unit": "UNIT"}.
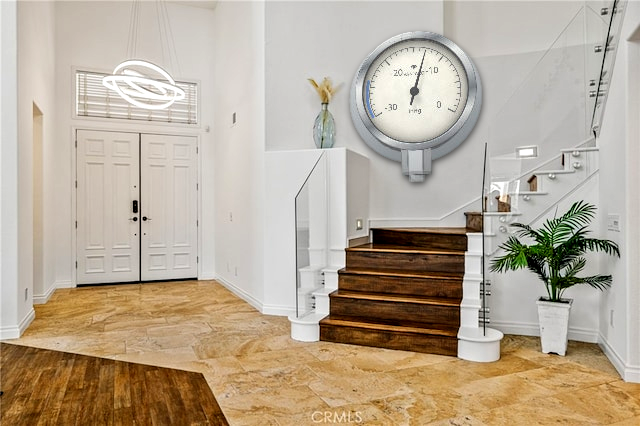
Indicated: {"value": -13, "unit": "inHg"}
